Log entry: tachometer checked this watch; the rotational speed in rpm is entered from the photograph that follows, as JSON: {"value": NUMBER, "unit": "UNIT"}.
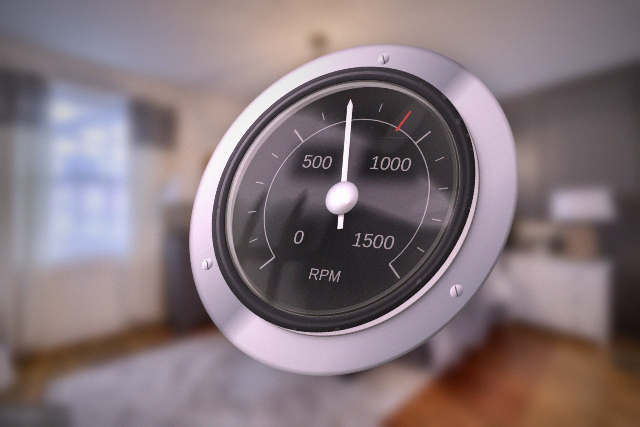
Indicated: {"value": 700, "unit": "rpm"}
